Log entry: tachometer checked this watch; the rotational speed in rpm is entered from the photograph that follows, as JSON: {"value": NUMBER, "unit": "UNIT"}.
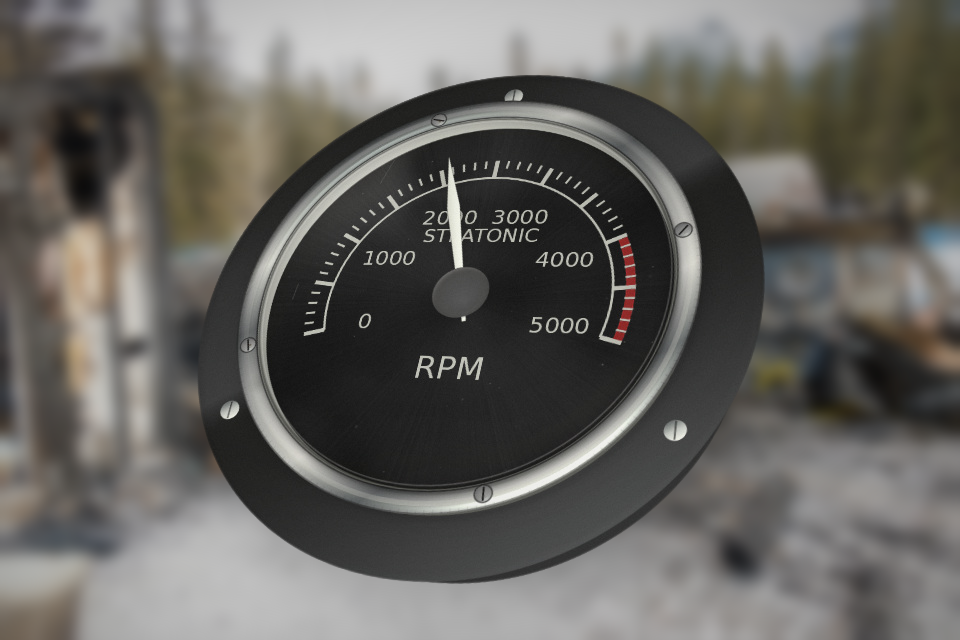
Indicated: {"value": 2100, "unit": "rpm"}
